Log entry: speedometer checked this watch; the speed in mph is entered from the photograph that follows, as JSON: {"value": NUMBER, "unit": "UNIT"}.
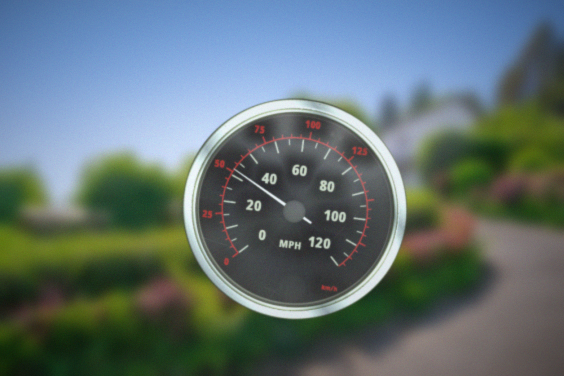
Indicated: {"value": 32.5, "unit": "mph"}
